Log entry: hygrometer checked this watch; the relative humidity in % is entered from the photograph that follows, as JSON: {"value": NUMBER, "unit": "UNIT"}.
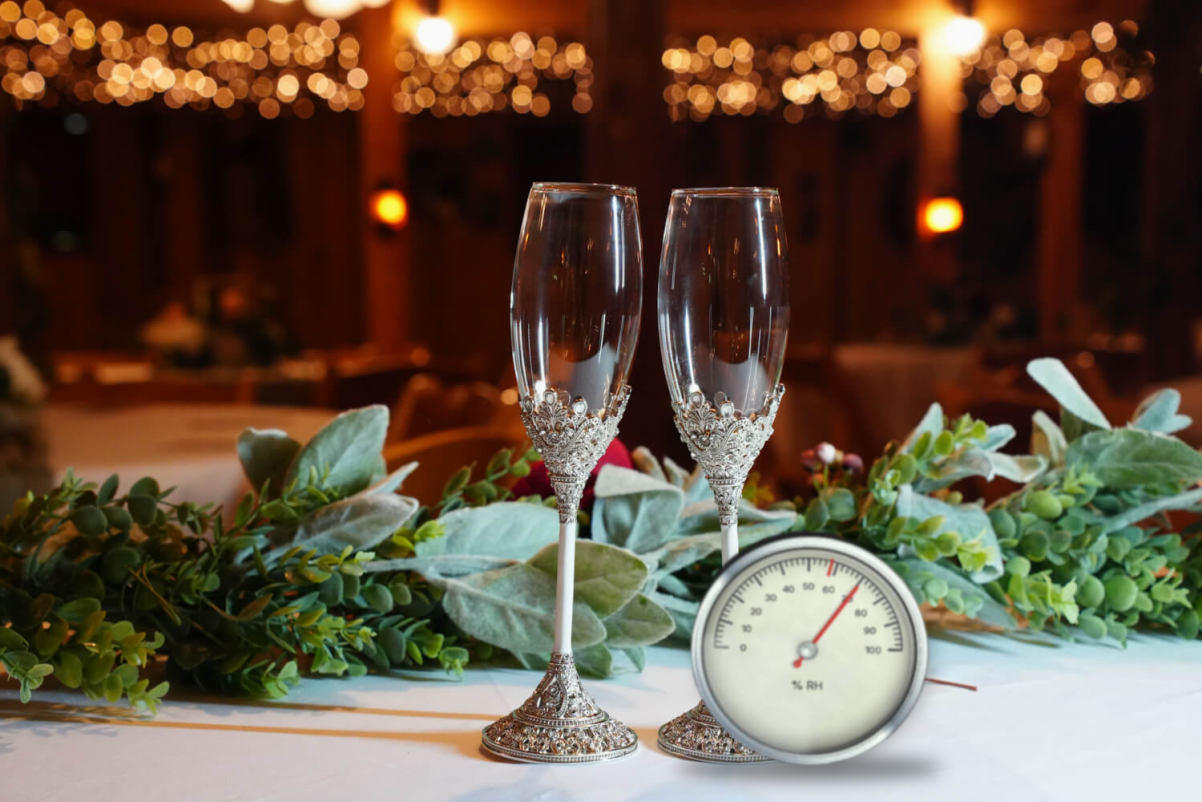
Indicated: {"value": 70, "unit": "%"}
